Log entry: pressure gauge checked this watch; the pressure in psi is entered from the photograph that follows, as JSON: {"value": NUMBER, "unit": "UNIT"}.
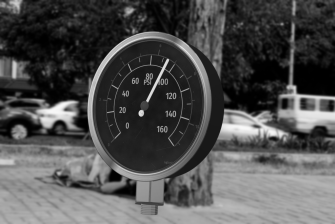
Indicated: {"value": 95, "unit": "psi"}
